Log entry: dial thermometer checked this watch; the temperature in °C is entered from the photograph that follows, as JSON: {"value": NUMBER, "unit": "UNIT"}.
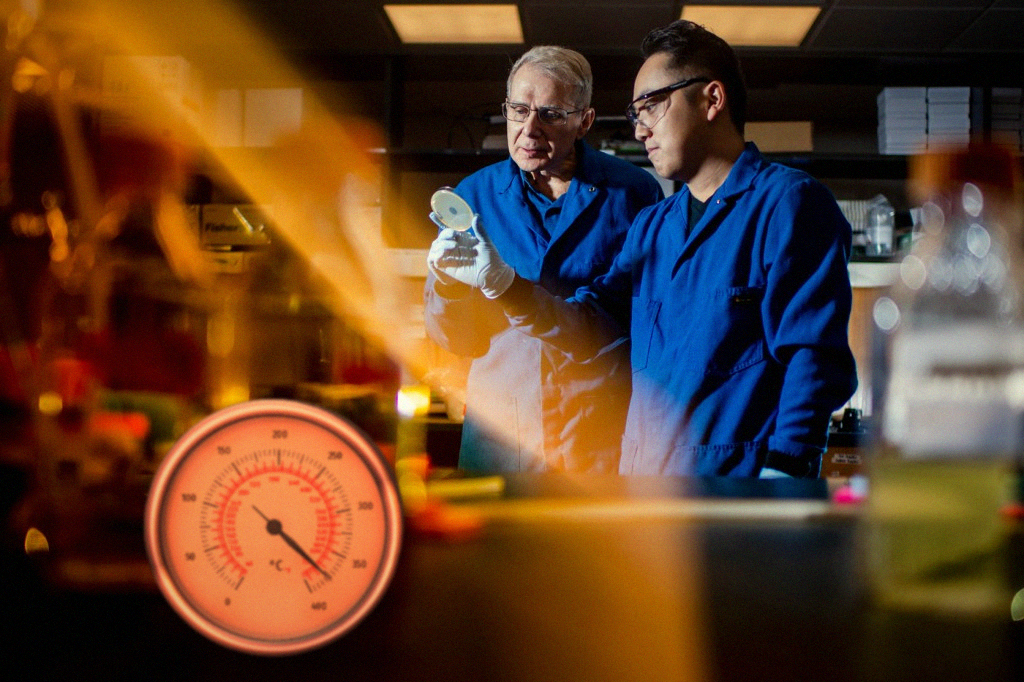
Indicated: {"value": 375, "unit": "°C"}
